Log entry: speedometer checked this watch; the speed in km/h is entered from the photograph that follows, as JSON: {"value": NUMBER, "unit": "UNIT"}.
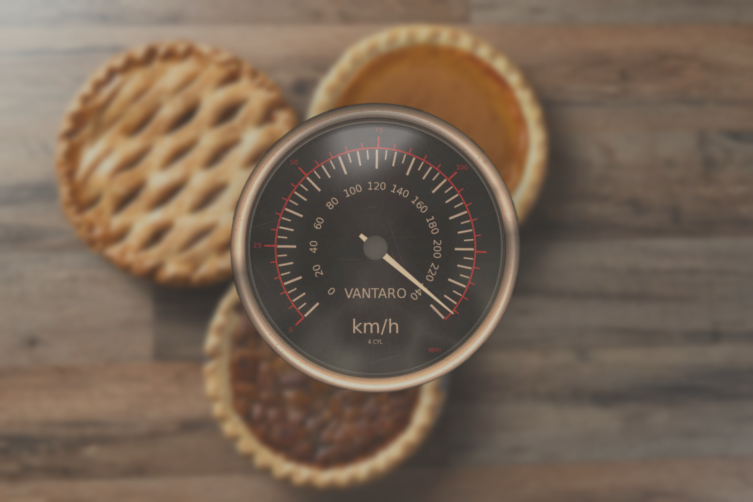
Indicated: {"value": 235, "unit": "km/h"}
